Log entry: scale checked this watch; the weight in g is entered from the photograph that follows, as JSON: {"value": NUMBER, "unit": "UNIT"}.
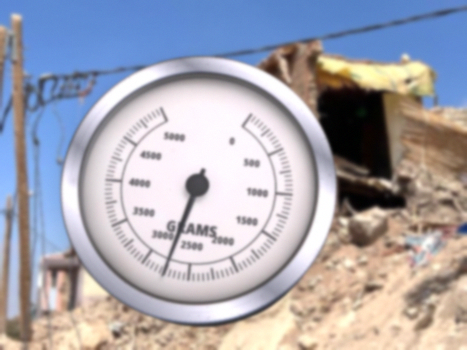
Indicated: {"value": 2750, "unit": "g"}
